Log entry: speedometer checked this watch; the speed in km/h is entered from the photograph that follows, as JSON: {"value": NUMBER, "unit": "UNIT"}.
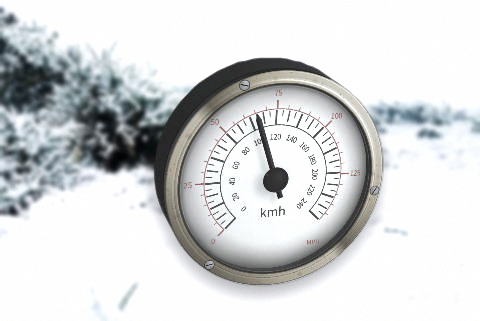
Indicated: {"value": 105, "unit": "km/h"}
